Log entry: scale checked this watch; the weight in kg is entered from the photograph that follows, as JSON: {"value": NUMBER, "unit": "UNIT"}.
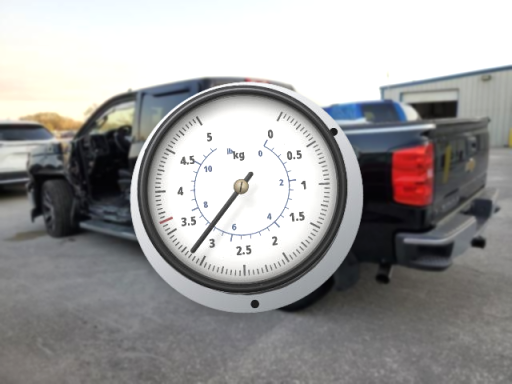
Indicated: {"value": 3.15, "unit": "kg"}
